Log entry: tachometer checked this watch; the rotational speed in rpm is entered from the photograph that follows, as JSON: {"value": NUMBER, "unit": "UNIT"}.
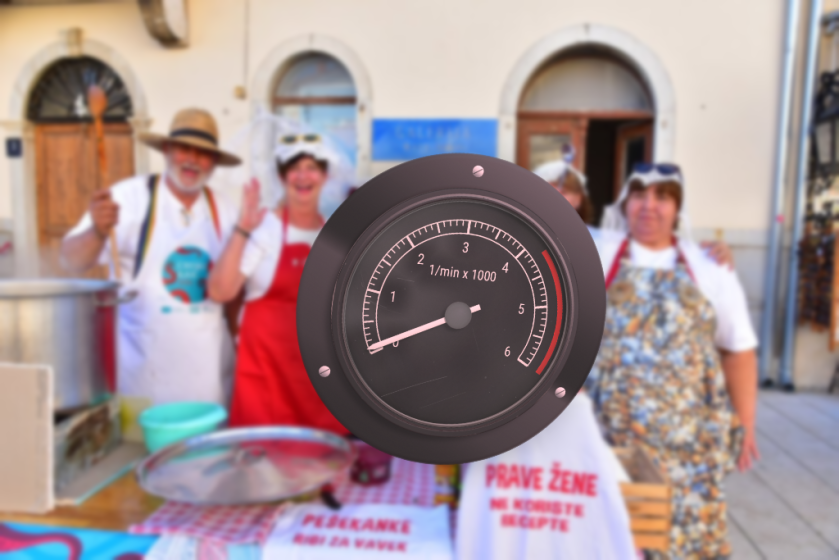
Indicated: {"value": 100, "unit": "rpm"}
